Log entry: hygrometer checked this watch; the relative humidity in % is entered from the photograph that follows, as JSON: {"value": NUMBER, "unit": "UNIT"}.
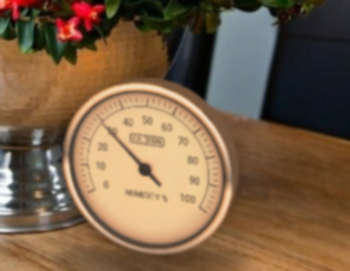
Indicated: {"value": 30, "unit": "%"}
